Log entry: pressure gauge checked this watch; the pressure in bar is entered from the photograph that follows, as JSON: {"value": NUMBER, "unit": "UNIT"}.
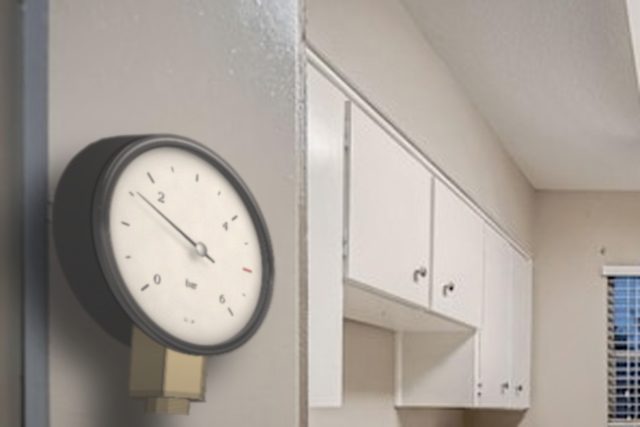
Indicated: {"value": 1.5, "unit": "bar"}
